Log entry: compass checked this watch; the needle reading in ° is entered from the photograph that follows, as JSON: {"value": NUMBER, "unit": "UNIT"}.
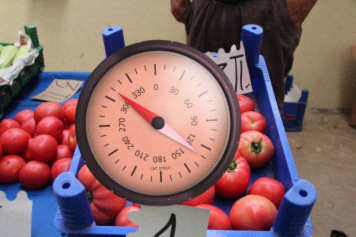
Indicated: {"value": 310, "unit": "°"}
